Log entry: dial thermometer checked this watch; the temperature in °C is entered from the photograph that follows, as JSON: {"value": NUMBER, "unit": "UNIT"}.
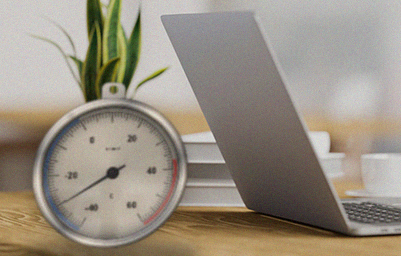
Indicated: {"value": -30, "unit": "°C"}
